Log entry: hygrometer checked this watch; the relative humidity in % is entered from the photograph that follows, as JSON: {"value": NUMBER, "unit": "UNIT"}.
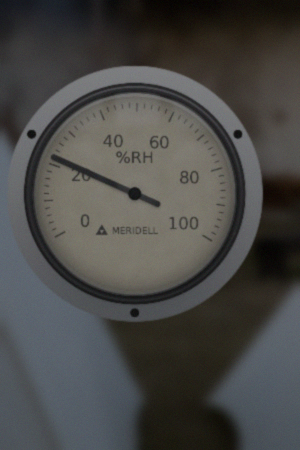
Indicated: {"value": 22, "unit": "%"}
